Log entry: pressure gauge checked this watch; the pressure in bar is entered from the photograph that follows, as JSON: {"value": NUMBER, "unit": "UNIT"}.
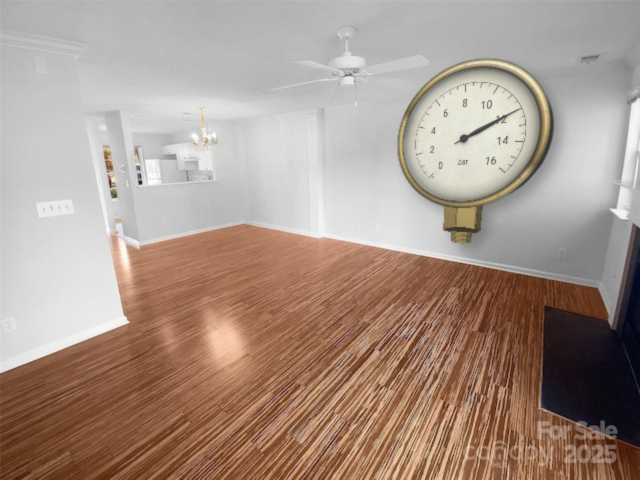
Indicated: {"value": 12, "unit": "bar"}
